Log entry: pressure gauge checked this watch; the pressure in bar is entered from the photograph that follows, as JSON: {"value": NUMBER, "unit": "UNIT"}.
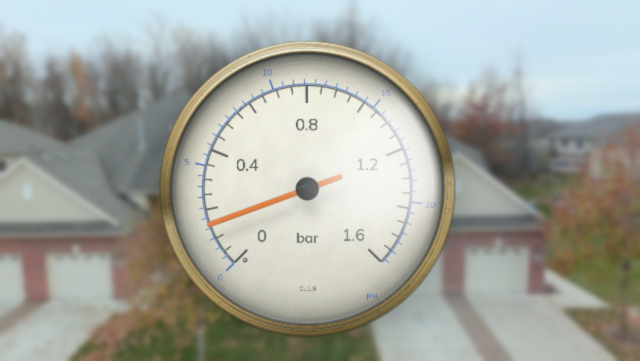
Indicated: {"value": 0.15, "unit": "bar"}
